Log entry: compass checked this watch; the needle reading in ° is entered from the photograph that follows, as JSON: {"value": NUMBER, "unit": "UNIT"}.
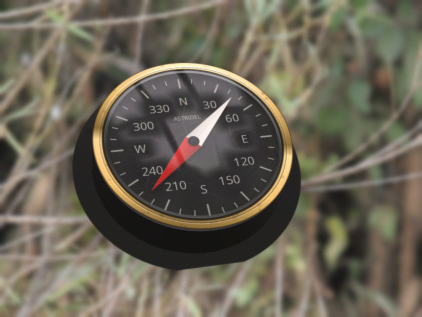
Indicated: {"value": 225, "unit": "°"}
